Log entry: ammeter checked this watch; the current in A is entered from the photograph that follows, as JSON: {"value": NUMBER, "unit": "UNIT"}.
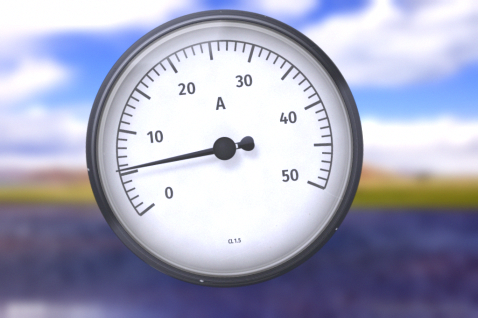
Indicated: {"value": 5.5, "unit": "A"}
